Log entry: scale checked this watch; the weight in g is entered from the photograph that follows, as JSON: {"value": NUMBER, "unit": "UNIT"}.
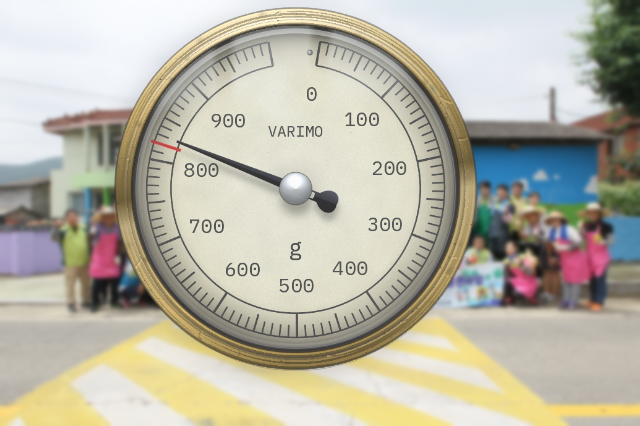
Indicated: {"value": 830, "unit": "g"}
